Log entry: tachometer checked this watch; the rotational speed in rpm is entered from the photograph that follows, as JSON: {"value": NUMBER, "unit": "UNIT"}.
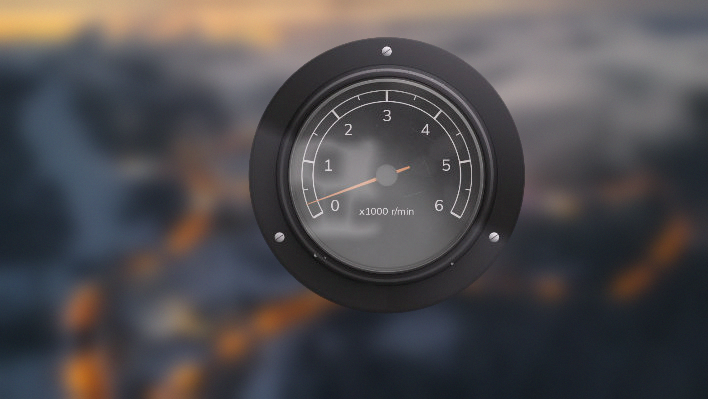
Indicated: {"value": 250, "unit": "rpm"}
